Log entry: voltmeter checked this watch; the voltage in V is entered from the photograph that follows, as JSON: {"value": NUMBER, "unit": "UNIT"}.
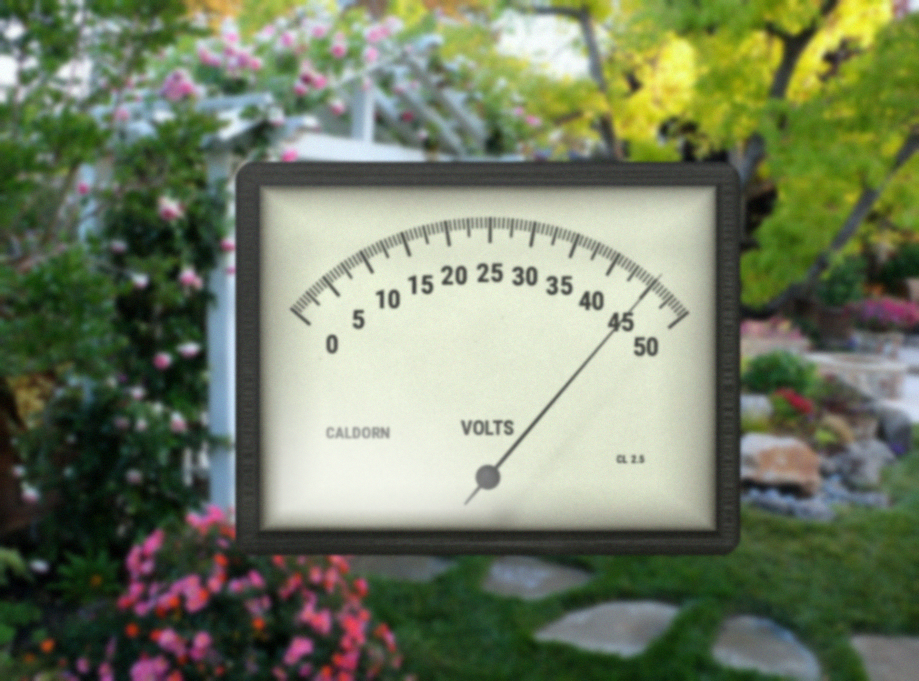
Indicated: {"value": 45, "unit": "V"}
